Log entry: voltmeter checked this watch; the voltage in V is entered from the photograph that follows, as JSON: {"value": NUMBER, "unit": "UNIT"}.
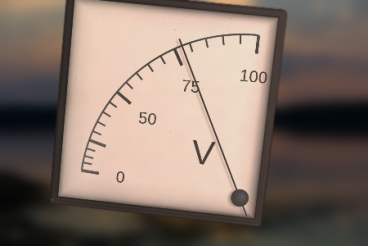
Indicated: {"value": 77.5, "unit": "V"}
